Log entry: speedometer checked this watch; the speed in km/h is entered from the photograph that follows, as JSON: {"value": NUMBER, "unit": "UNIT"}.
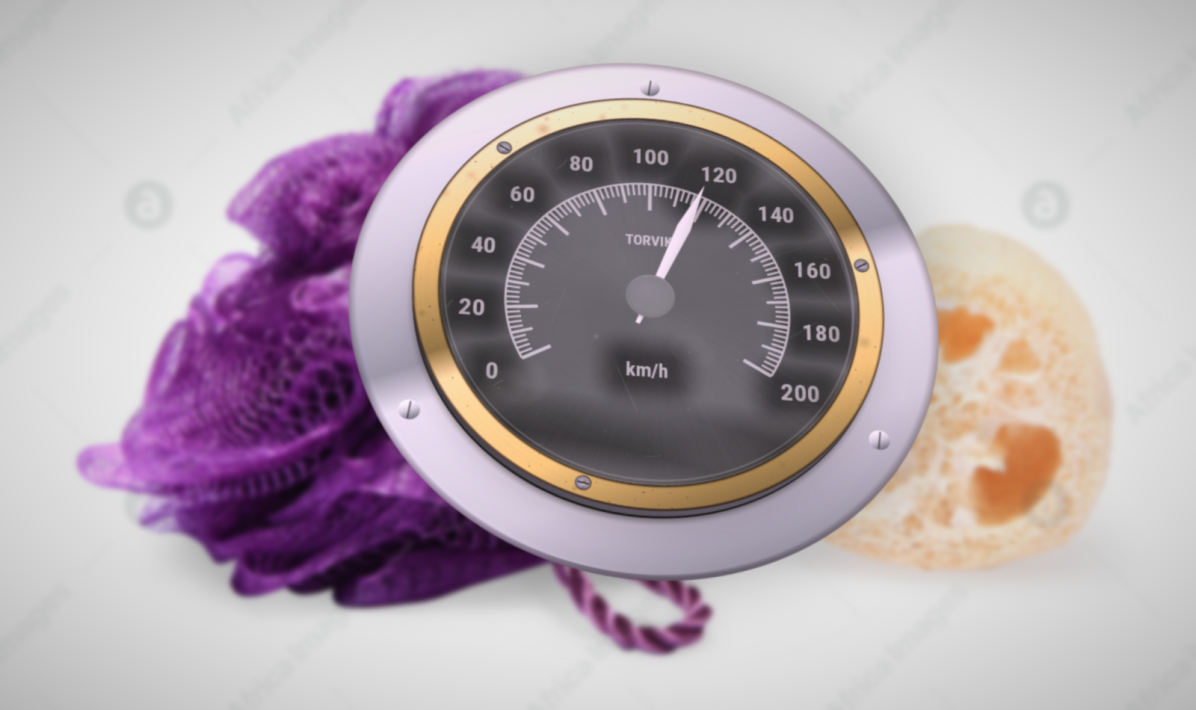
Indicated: {"value": 118, "unit": "km/h"}
